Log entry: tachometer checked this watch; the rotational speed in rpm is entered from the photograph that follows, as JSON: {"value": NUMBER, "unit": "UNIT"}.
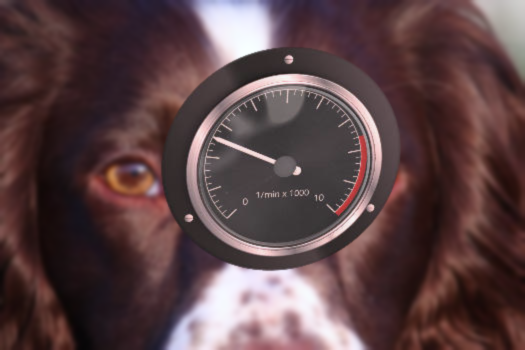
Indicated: {"value": 2600, "unit": "rpm"}
